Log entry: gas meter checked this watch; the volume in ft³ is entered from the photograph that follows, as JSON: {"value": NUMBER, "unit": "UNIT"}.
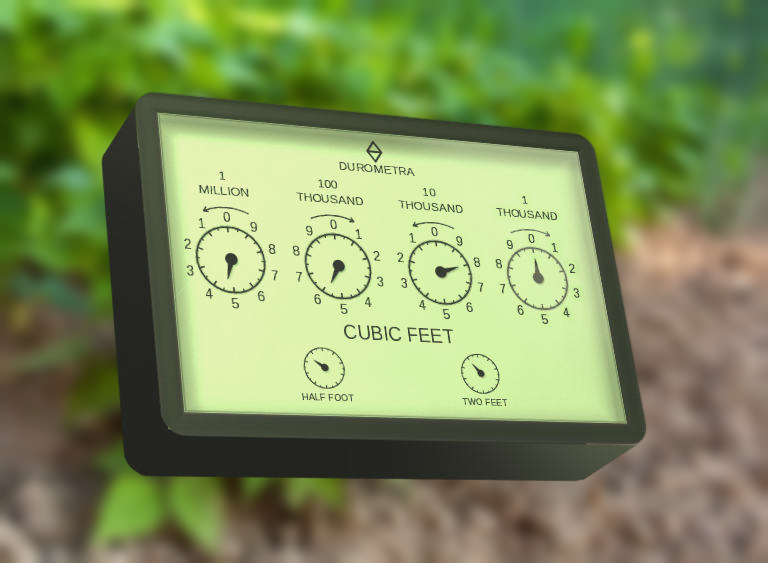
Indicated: {"value": 458000, "unit": "ft³"}
